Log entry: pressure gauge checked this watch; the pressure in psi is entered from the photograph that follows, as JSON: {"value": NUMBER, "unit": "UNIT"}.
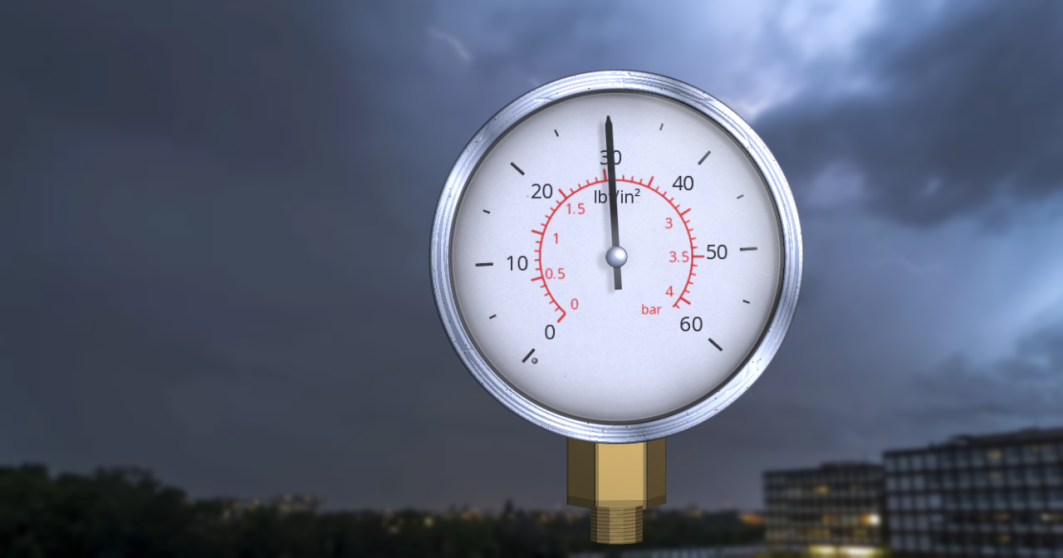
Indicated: {"value": 30, "unit": "psi"}
